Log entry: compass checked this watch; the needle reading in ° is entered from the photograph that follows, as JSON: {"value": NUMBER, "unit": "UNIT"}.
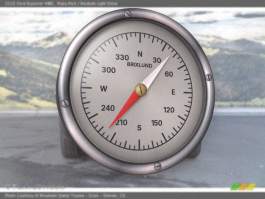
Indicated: {"value": 220, "unit": "°"}
